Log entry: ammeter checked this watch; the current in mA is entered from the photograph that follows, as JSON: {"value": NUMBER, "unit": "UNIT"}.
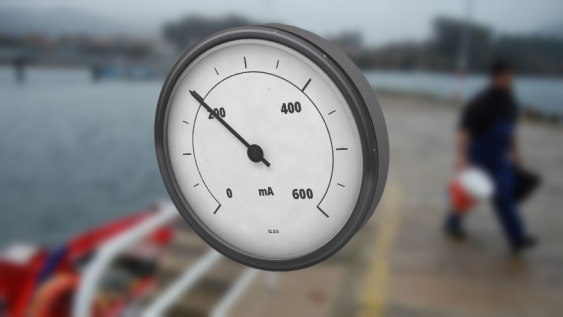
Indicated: {"value": 200, "unit": "mA"}
